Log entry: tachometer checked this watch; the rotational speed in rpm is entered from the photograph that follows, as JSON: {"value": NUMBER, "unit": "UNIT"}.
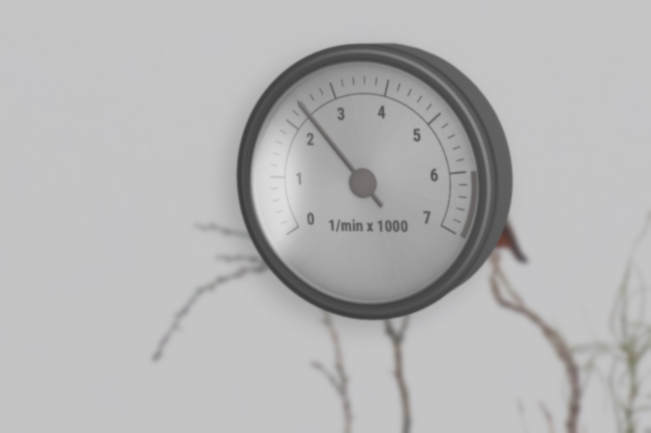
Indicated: {"value": 2400, "unit": "rpm"}
